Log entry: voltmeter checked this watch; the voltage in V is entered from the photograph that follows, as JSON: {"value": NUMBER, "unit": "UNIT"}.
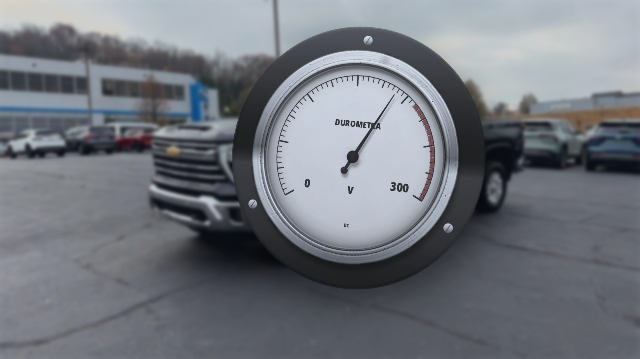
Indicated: {"value": 190, "unit": "V"}
